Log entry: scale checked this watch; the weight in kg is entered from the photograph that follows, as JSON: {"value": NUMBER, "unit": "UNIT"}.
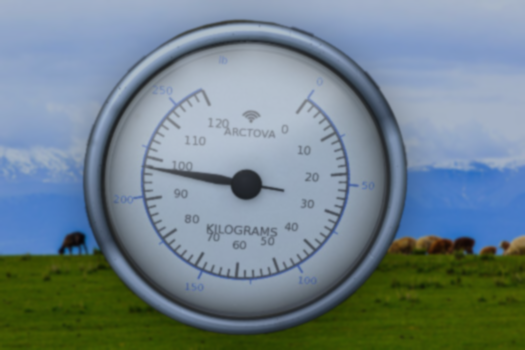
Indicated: {"value": 98, "unit": "kg"}
